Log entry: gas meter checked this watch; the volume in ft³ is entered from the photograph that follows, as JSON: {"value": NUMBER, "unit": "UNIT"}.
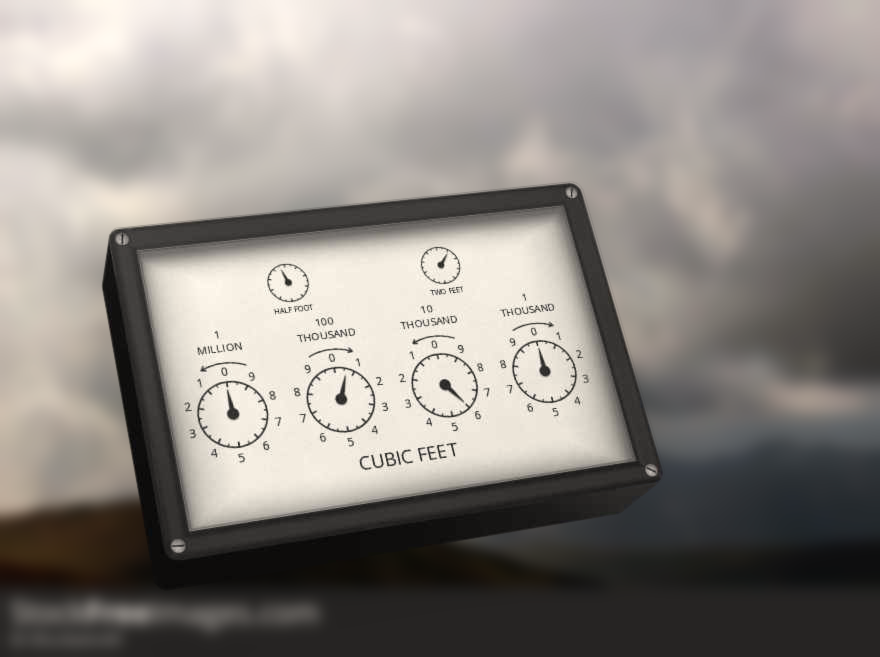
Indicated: {"value": 6000, "unit": "ft³"}
